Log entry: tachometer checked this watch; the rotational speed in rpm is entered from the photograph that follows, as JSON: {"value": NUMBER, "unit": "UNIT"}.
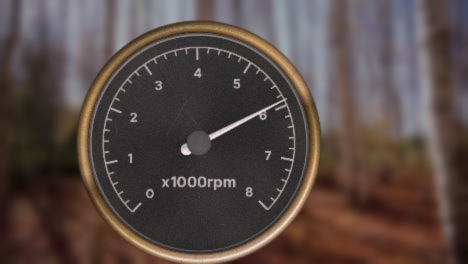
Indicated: {"value": 5900, "unit": "rpm"}
